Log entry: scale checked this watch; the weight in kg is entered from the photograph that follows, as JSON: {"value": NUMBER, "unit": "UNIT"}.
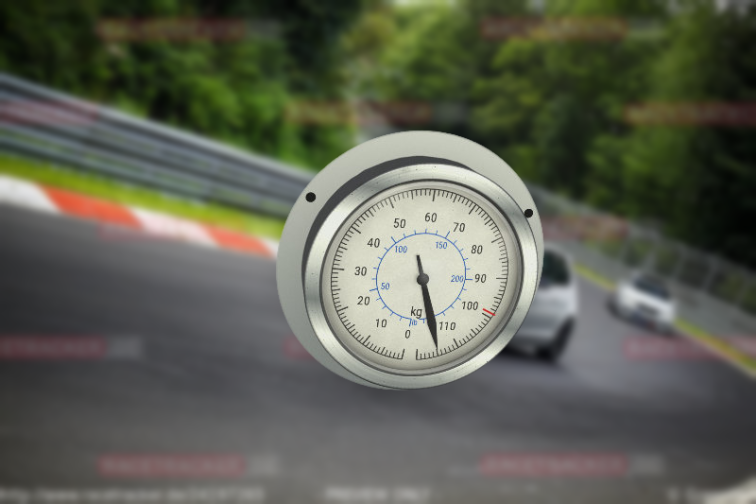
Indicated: {"value": 115, "unit": "kg"}
